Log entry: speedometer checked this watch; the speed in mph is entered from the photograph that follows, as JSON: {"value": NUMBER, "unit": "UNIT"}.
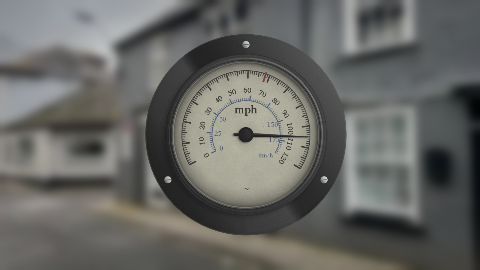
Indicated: {"value": 105, "unit": "mph"}
